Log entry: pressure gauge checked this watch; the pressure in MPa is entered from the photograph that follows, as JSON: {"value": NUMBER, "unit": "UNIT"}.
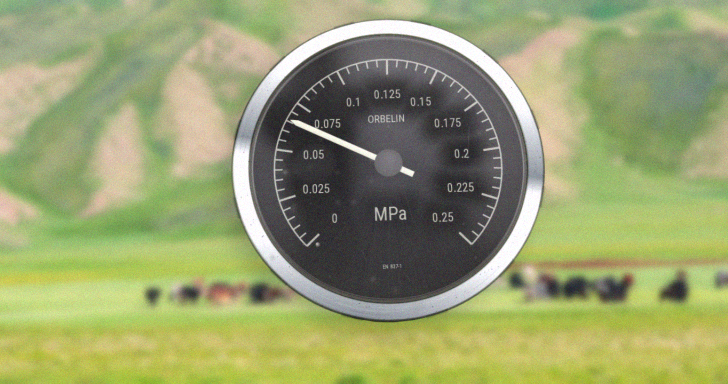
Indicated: {"value": 0.065, "unit": "MPa"}
